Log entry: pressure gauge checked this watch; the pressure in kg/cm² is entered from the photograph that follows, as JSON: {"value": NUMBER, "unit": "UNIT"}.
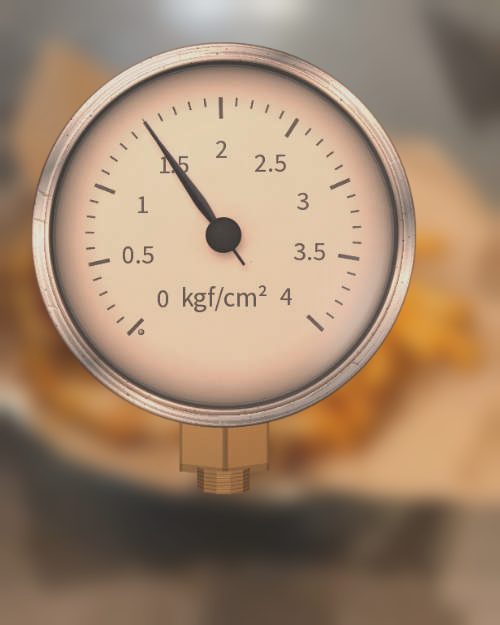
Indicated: {"value": 1.5, "unit": "kg/cm²"}
